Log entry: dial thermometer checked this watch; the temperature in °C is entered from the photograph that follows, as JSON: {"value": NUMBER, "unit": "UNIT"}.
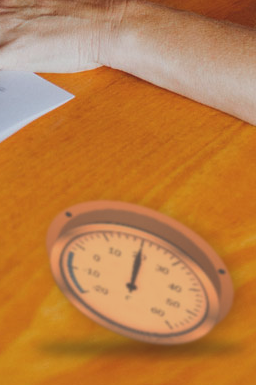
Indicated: {"value": 20, "unit": "°C"}
